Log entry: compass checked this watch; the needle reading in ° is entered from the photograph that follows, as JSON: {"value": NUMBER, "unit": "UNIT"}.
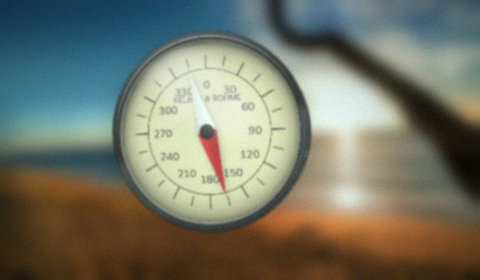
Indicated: {"value": 165, "unit": "°"}
